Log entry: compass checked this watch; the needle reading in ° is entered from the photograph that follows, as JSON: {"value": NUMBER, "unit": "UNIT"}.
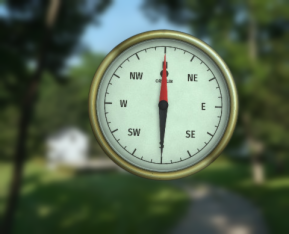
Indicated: {"value": 0, "unit": "°"}
